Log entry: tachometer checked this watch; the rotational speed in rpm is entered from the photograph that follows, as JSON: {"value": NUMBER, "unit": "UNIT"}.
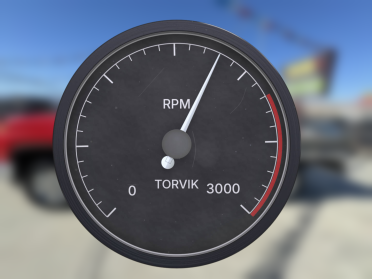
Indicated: {"value": 1800, "unit": "rpm"}
